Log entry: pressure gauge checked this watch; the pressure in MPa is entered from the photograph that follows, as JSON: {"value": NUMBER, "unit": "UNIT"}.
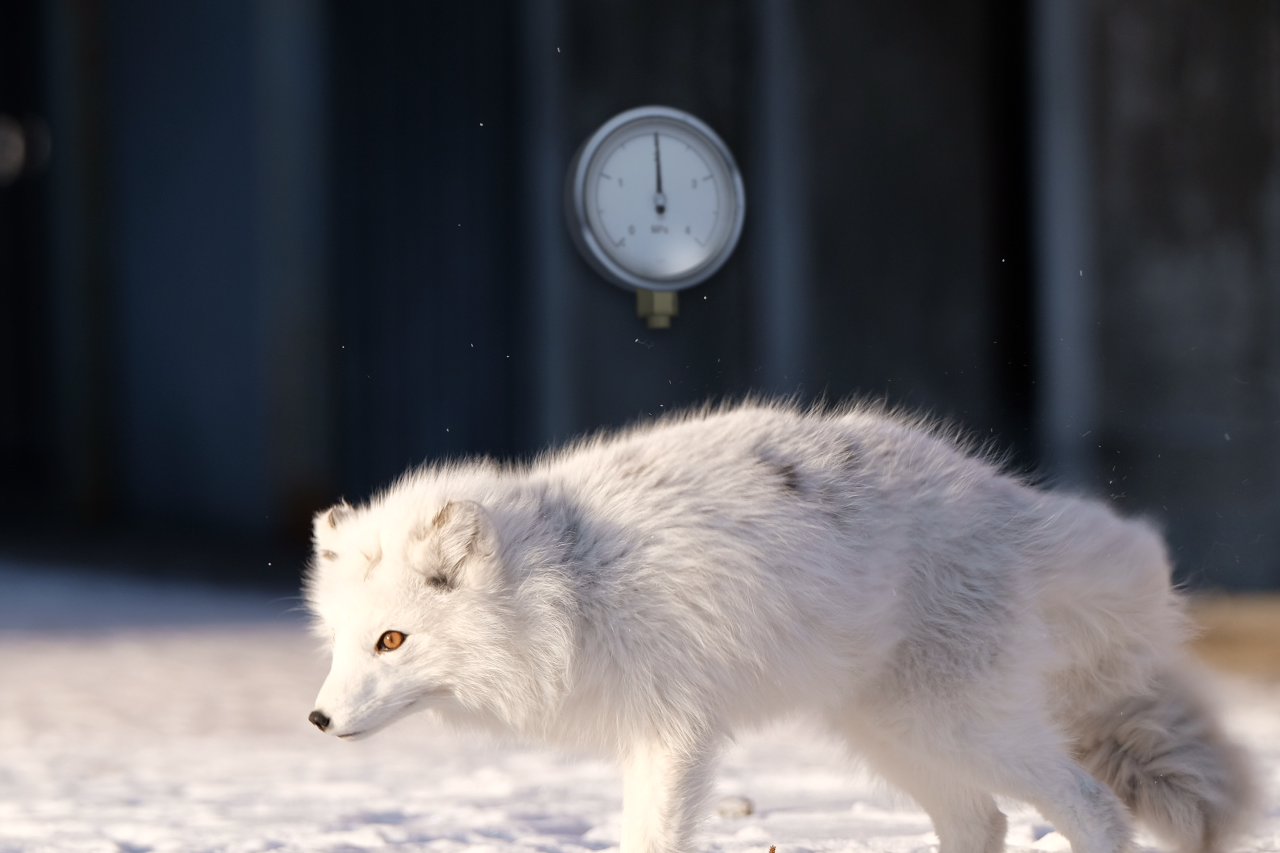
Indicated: {"value": 2, "unit": "MPa"}
